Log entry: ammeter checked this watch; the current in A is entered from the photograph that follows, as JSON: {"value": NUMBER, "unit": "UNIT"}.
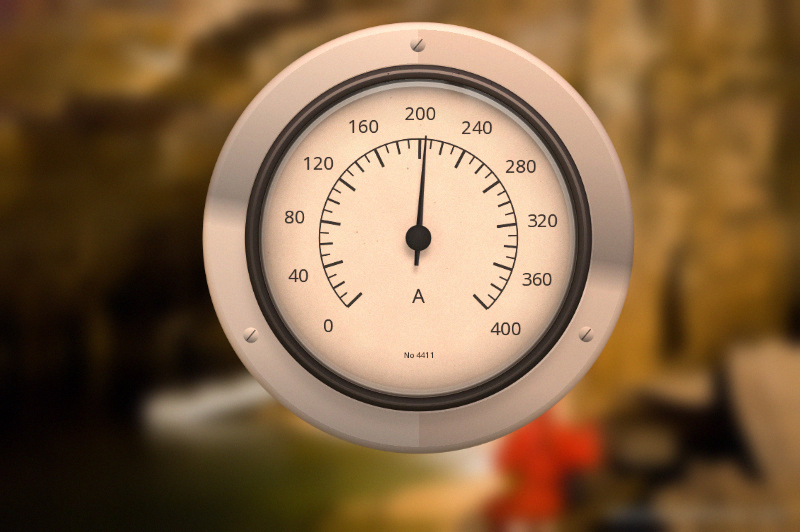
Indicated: {"value": 205, "unit": "A"}
